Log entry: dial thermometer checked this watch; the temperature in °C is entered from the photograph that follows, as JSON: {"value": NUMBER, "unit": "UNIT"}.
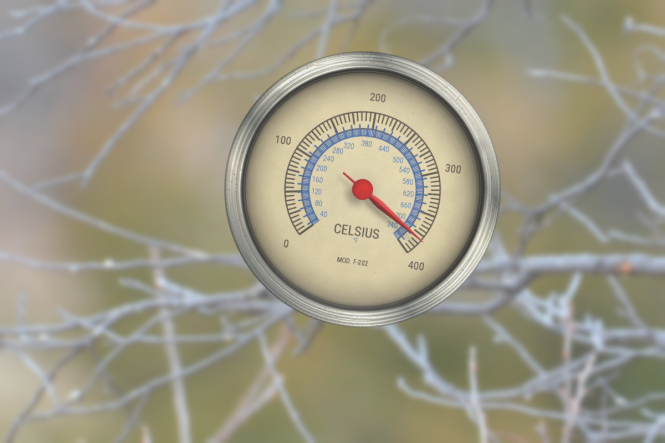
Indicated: {"value": 380, "unit": "°C"}
